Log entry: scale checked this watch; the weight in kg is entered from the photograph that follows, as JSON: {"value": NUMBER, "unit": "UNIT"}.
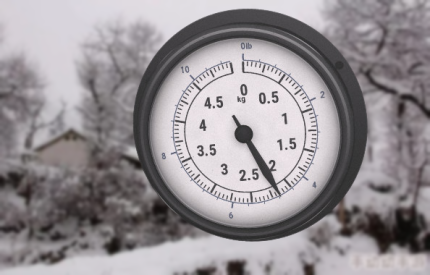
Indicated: {"value": 2.15, "unit": "kg"}
